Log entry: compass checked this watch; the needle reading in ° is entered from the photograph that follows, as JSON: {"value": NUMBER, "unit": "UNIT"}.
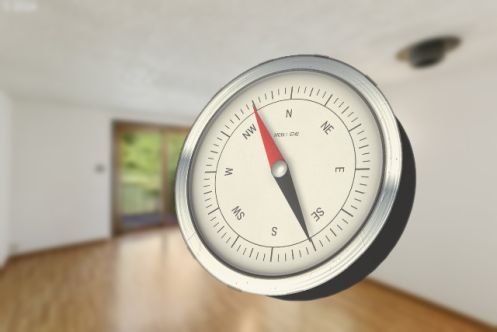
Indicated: {"value": 330, "unit": "°"}
